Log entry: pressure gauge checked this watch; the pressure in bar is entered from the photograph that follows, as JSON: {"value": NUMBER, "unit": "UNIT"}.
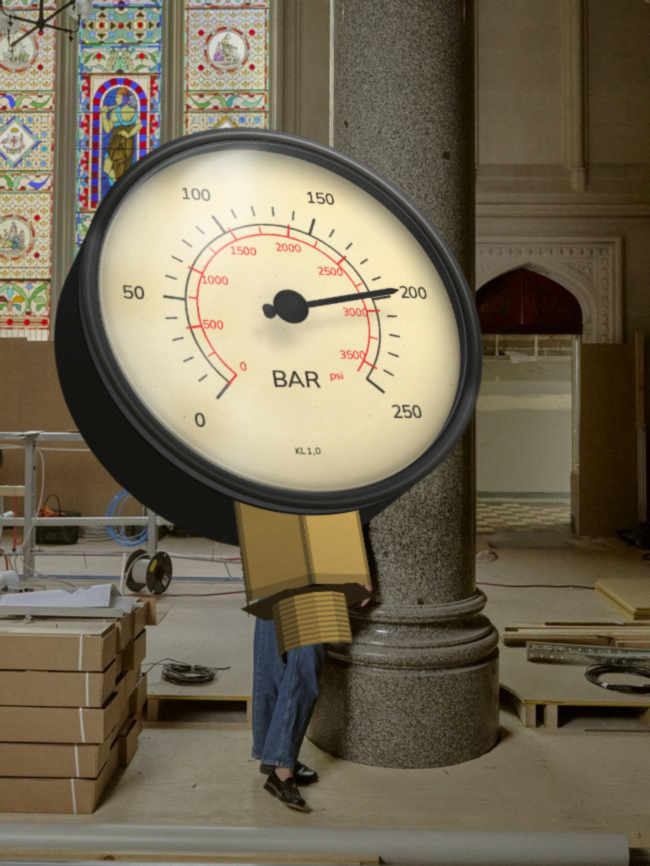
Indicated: {"value": 200, "unit": "bar"}
